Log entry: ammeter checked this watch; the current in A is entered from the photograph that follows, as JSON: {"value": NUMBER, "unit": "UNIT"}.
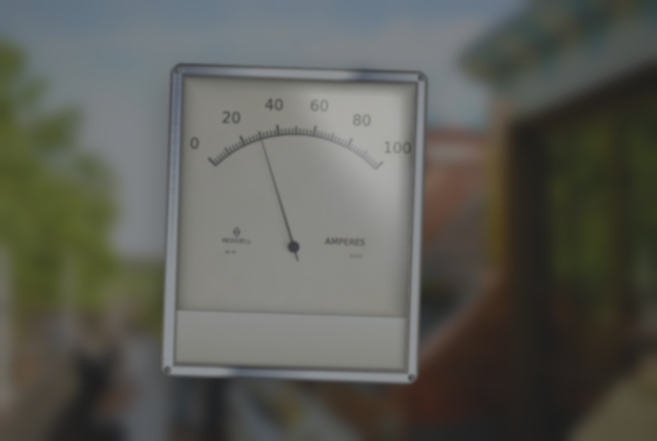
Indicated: {"value": 30, "unit": "A"}
